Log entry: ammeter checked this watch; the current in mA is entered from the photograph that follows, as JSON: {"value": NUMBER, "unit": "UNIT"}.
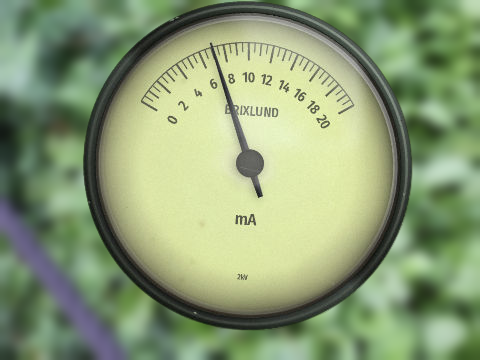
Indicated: {"value": 7, "unit": "mA"}
